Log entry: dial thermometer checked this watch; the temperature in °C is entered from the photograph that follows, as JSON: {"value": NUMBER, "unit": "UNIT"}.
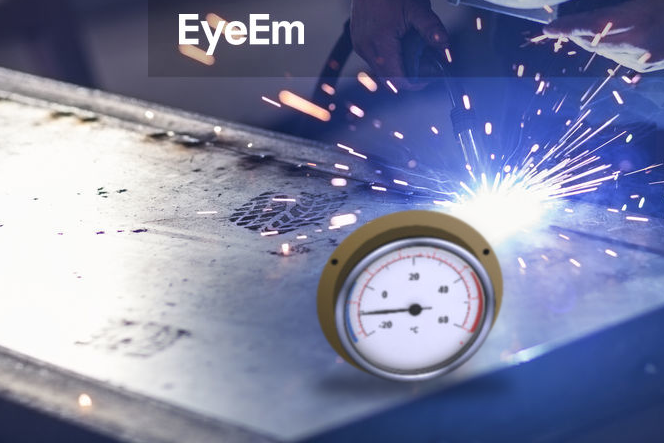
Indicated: {"value": -10, "unit": "°C"}
